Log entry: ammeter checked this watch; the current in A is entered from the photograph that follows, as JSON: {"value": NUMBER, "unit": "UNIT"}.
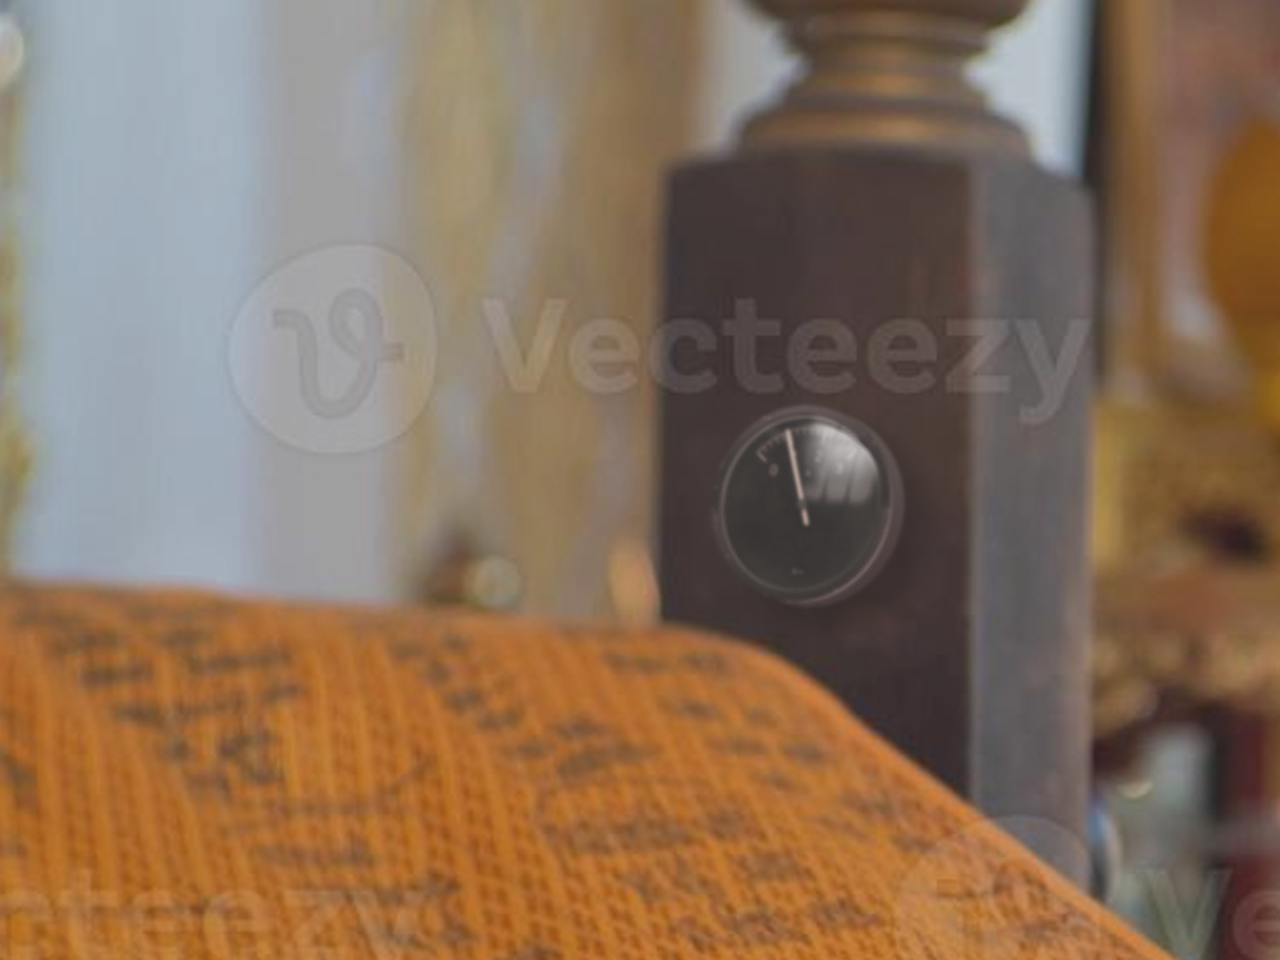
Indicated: {"value": 1, "unit": "A"}
